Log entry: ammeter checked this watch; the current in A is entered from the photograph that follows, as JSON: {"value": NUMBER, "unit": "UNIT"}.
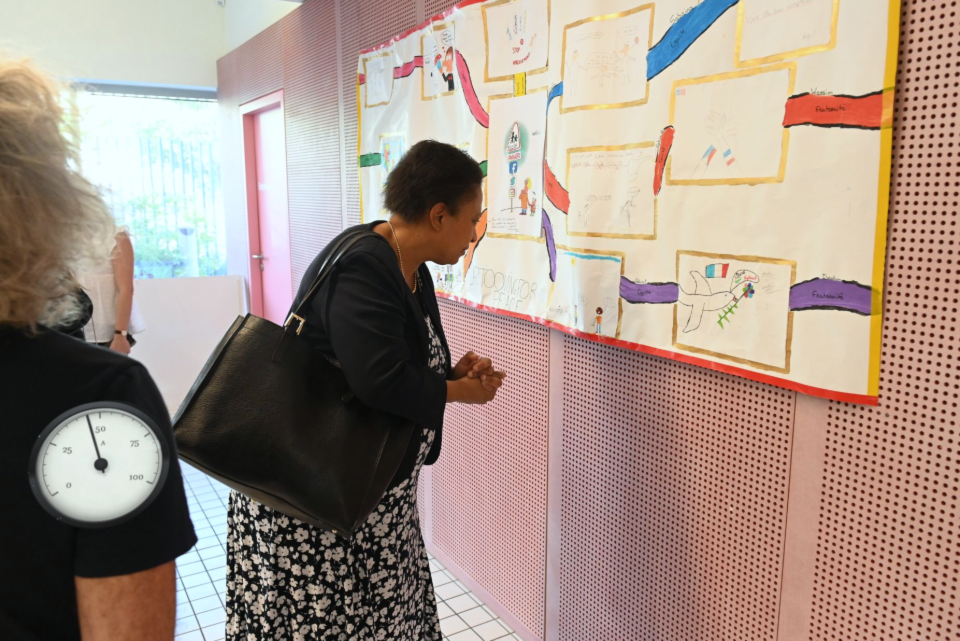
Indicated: {"value": 45, "unit": "A"}
